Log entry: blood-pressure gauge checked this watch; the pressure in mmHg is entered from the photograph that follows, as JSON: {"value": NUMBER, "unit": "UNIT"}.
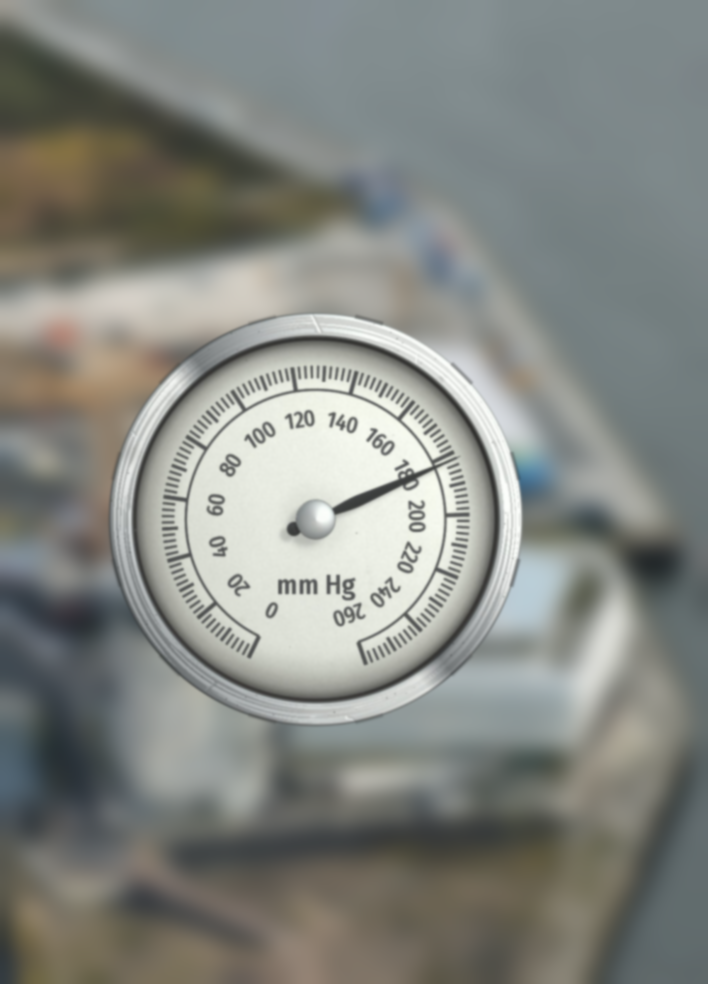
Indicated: {"value": 182, "unit": "mmHg"}
